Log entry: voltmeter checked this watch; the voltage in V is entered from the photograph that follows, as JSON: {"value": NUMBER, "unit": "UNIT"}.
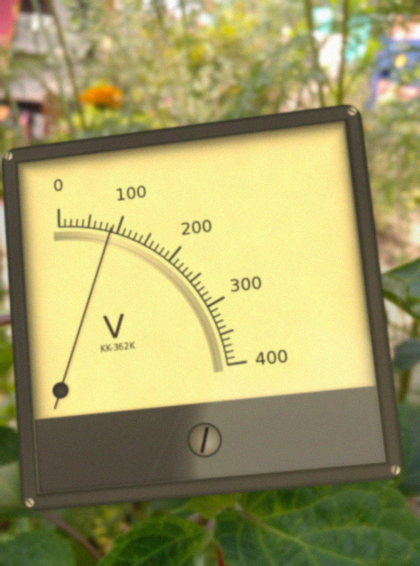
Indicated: {"value": 90, "unit": "V"}
